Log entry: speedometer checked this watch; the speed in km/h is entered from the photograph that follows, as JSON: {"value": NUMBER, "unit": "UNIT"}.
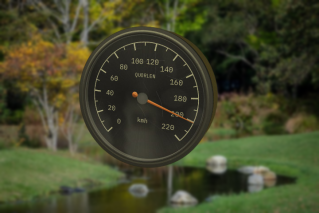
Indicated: {"value": 200, "unit": "km/h"}
